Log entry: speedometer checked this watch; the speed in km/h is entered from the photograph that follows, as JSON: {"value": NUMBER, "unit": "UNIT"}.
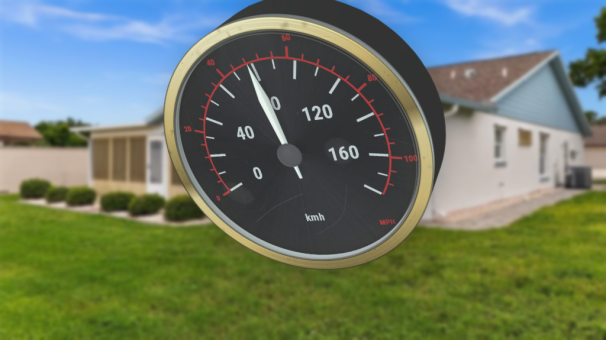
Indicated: {"value": 80, "unit": "km/h"}
